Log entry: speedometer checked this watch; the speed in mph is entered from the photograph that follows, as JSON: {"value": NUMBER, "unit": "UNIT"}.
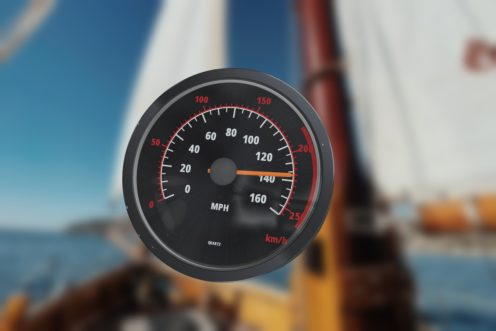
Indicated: {"value": 137.5, "unit": "mph"}
